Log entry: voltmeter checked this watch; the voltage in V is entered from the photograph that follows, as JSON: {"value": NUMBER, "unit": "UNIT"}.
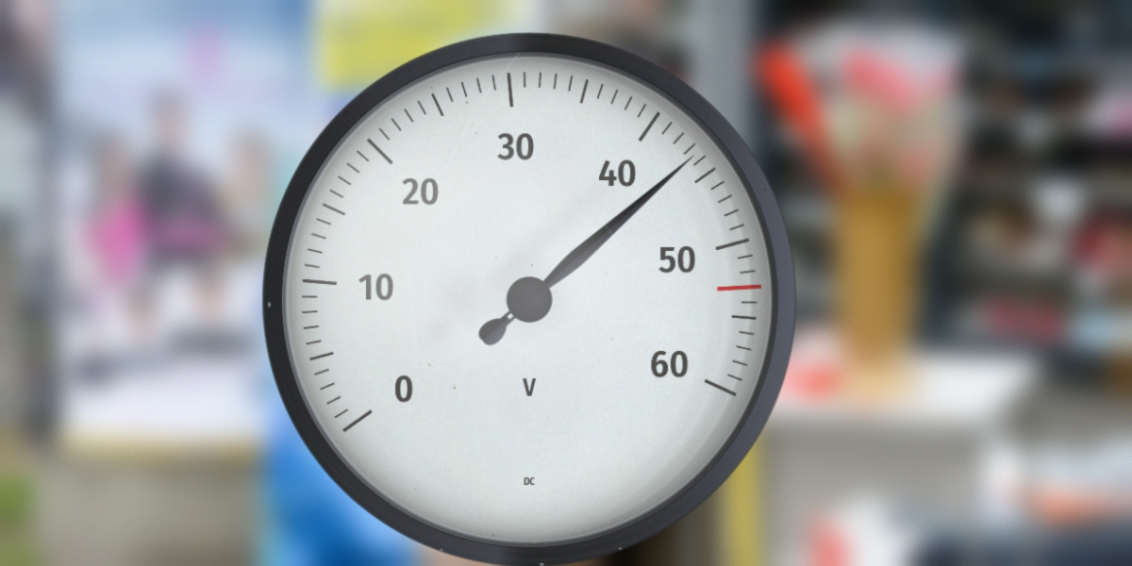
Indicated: {"value": 43.5, "unit": "V"}
